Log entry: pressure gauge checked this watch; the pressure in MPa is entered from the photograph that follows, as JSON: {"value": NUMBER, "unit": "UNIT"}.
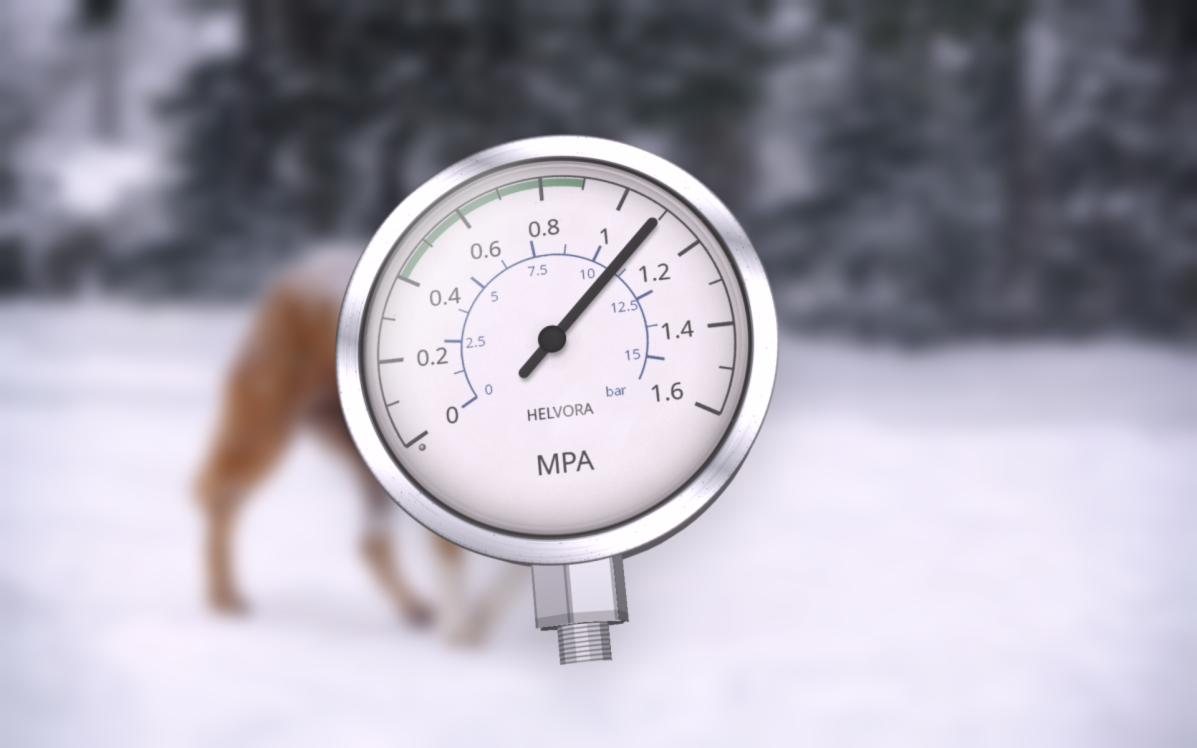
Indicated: {"value": 1.1, "unit": "MPa"}
